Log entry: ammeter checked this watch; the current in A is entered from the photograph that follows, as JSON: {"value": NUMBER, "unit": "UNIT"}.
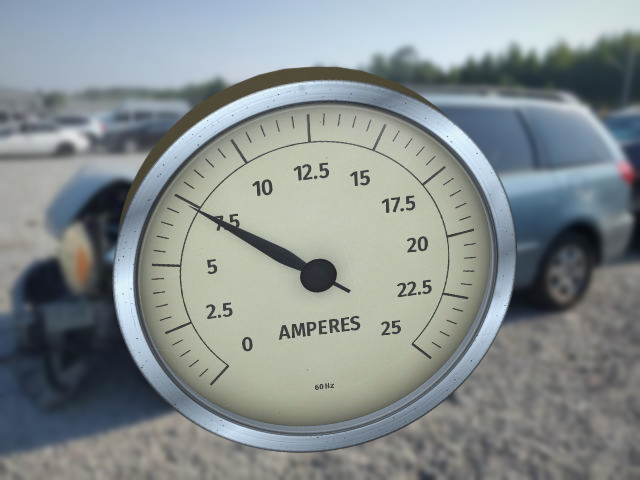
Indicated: {"value": 7.5, "unit": "A"}
